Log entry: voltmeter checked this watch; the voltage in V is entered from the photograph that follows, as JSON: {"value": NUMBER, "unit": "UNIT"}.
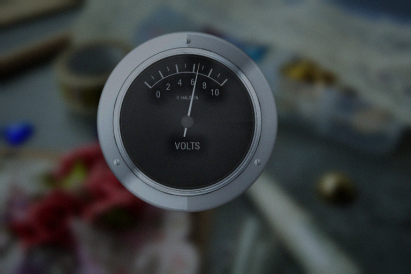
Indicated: {"value": 6.5, "unit": "V"}
